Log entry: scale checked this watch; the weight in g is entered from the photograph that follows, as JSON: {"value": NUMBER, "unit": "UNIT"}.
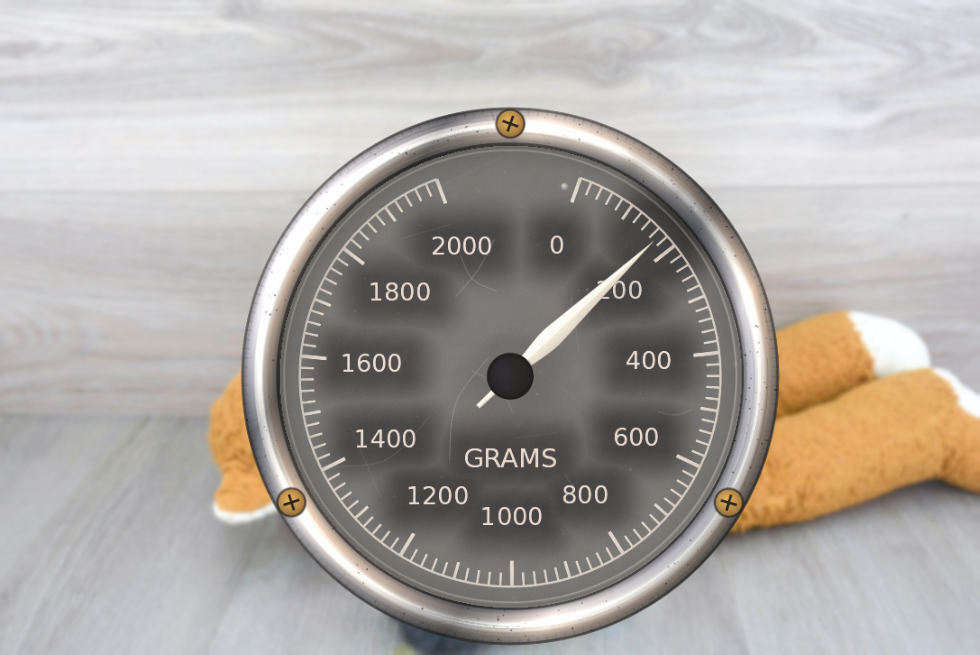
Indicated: {"value": 170, "unit": "g"}
